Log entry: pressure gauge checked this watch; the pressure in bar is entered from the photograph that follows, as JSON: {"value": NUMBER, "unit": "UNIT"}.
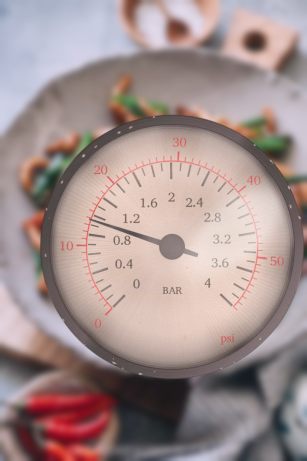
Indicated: {"value": 0.95, "unit": "bar"}
